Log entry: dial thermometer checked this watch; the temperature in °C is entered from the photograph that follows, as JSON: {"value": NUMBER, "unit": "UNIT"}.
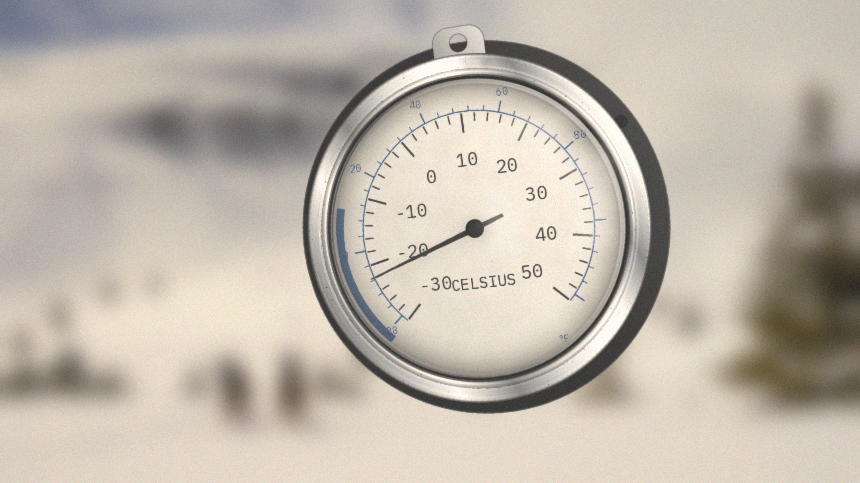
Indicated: {"value": -22, "unit": "°C"}
